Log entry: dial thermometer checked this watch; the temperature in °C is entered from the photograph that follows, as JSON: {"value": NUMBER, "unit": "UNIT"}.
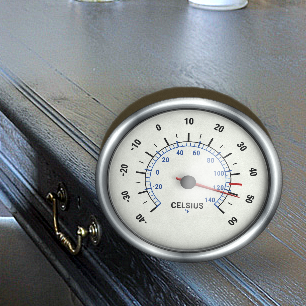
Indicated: {"value": 50, "unit": "°C"}
